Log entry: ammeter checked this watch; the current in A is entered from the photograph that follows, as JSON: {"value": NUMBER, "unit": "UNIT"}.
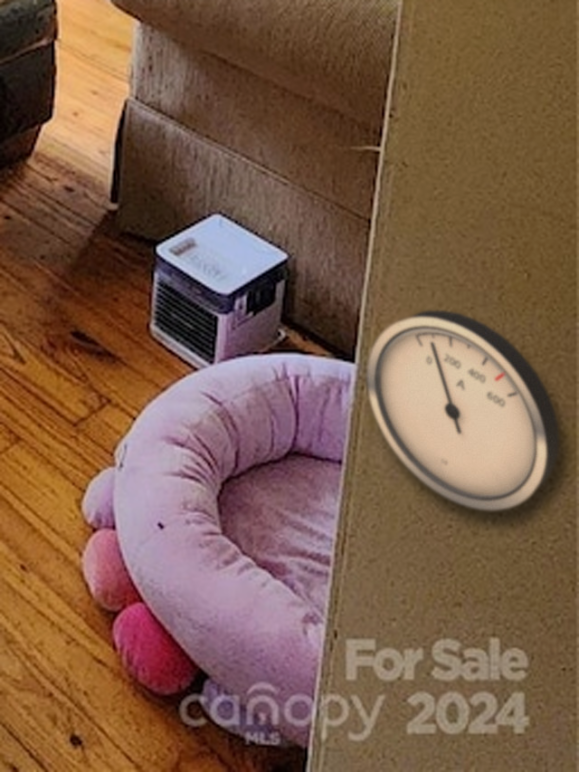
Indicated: {"value": 100, "unit": "A"}
